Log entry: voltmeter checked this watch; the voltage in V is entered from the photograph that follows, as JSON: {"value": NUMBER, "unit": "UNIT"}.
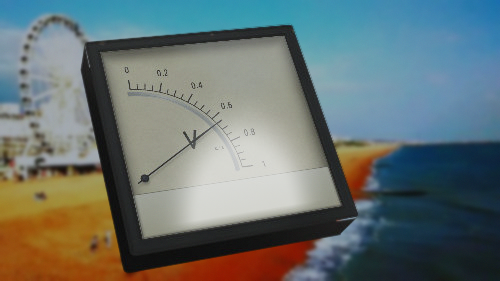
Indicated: {"value": 0.65, "unit": "V"}
